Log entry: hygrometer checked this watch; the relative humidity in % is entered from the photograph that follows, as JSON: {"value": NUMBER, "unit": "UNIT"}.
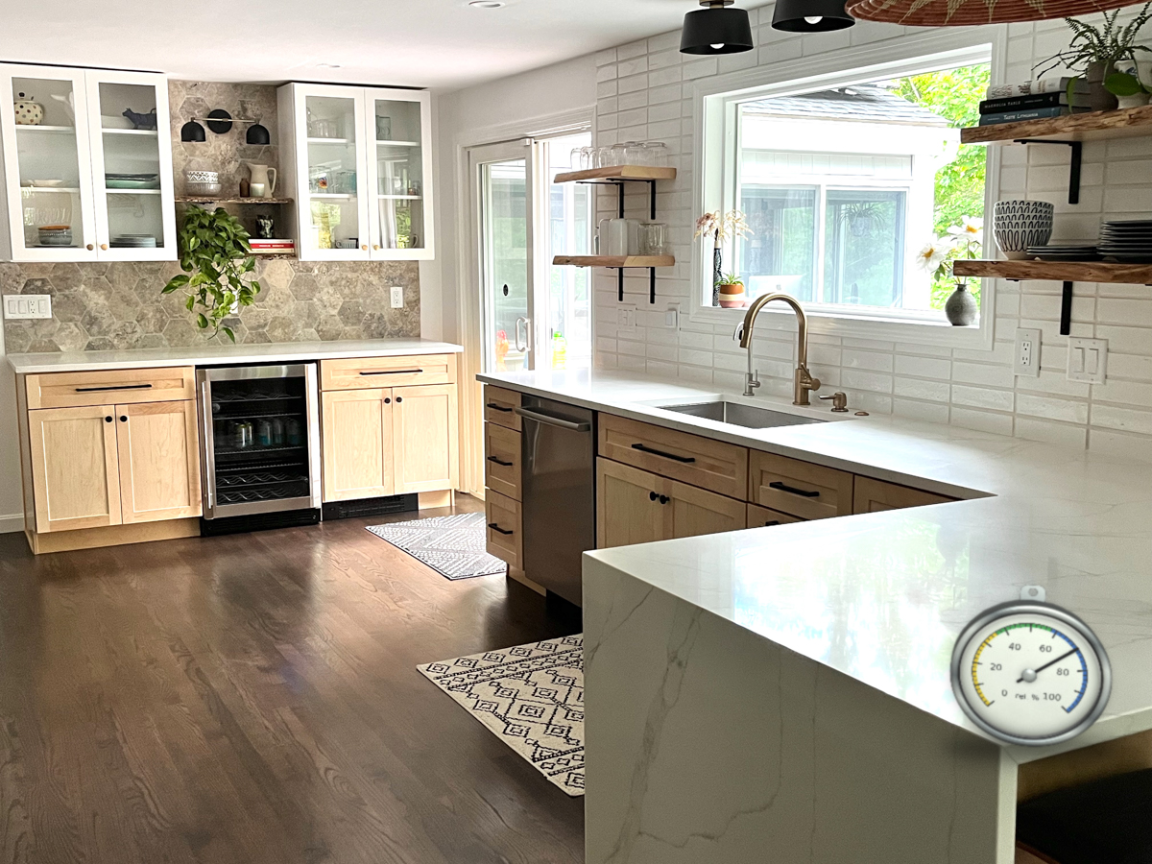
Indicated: {"value": 70, "unit": "%"}
